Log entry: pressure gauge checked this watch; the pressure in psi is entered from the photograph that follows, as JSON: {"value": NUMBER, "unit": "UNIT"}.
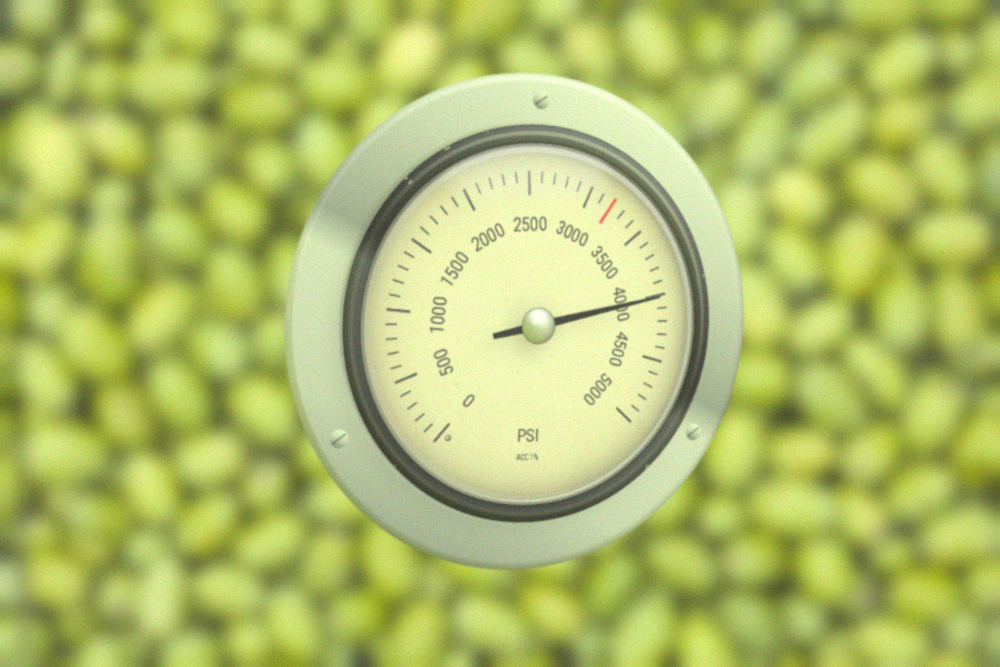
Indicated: {"value": 4000, "unit": "psi"}
